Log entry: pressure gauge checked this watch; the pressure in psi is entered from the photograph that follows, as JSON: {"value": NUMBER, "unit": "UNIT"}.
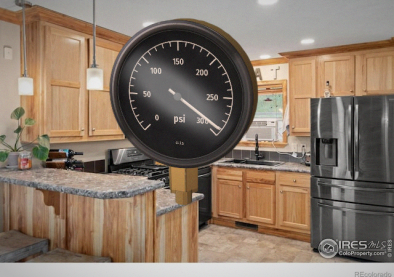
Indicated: {"value": 290, "unit": "psi"}
